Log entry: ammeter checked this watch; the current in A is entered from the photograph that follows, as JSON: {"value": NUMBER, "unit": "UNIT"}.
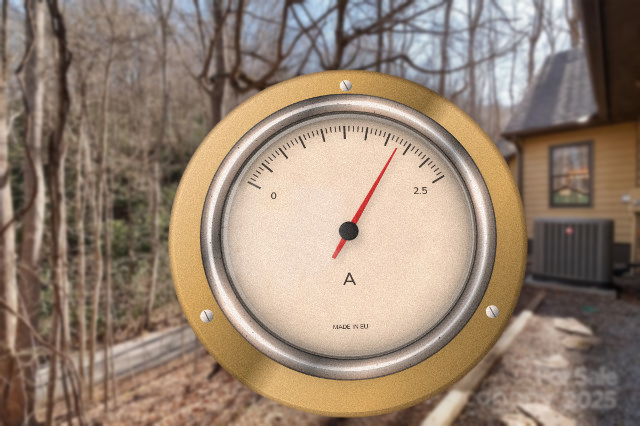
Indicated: {"value": 1.9, "unit": "A"}
